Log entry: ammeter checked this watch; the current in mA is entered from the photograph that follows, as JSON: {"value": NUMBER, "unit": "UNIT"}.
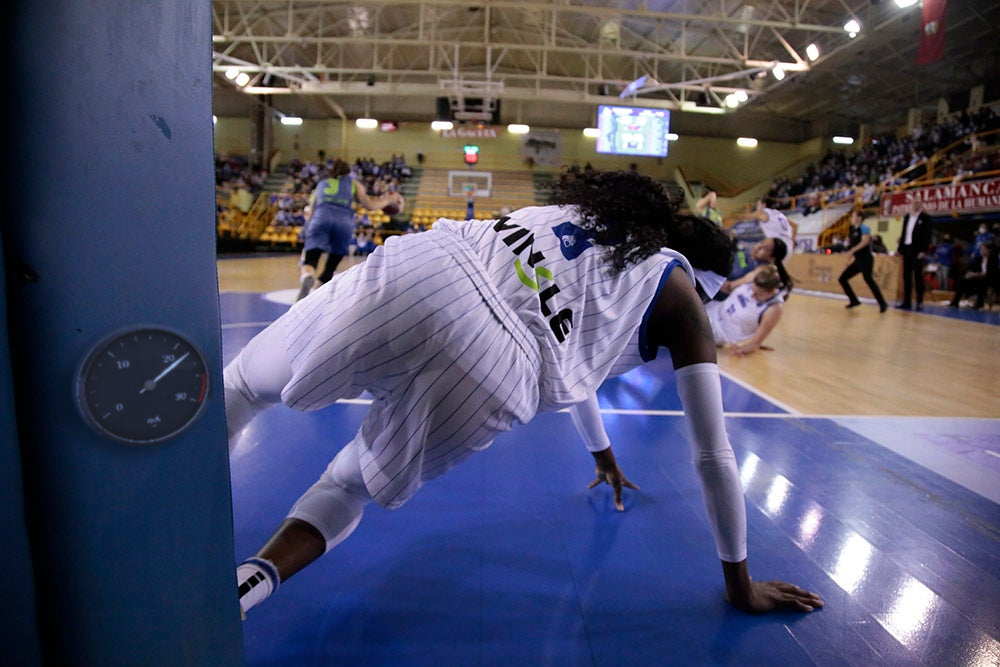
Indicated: {"value": 22, "unit": "mA"}
